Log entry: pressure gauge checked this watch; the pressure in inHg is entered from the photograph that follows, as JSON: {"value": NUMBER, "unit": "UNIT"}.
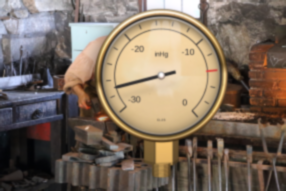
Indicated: {"value": -27, "unit": "inHg"}
